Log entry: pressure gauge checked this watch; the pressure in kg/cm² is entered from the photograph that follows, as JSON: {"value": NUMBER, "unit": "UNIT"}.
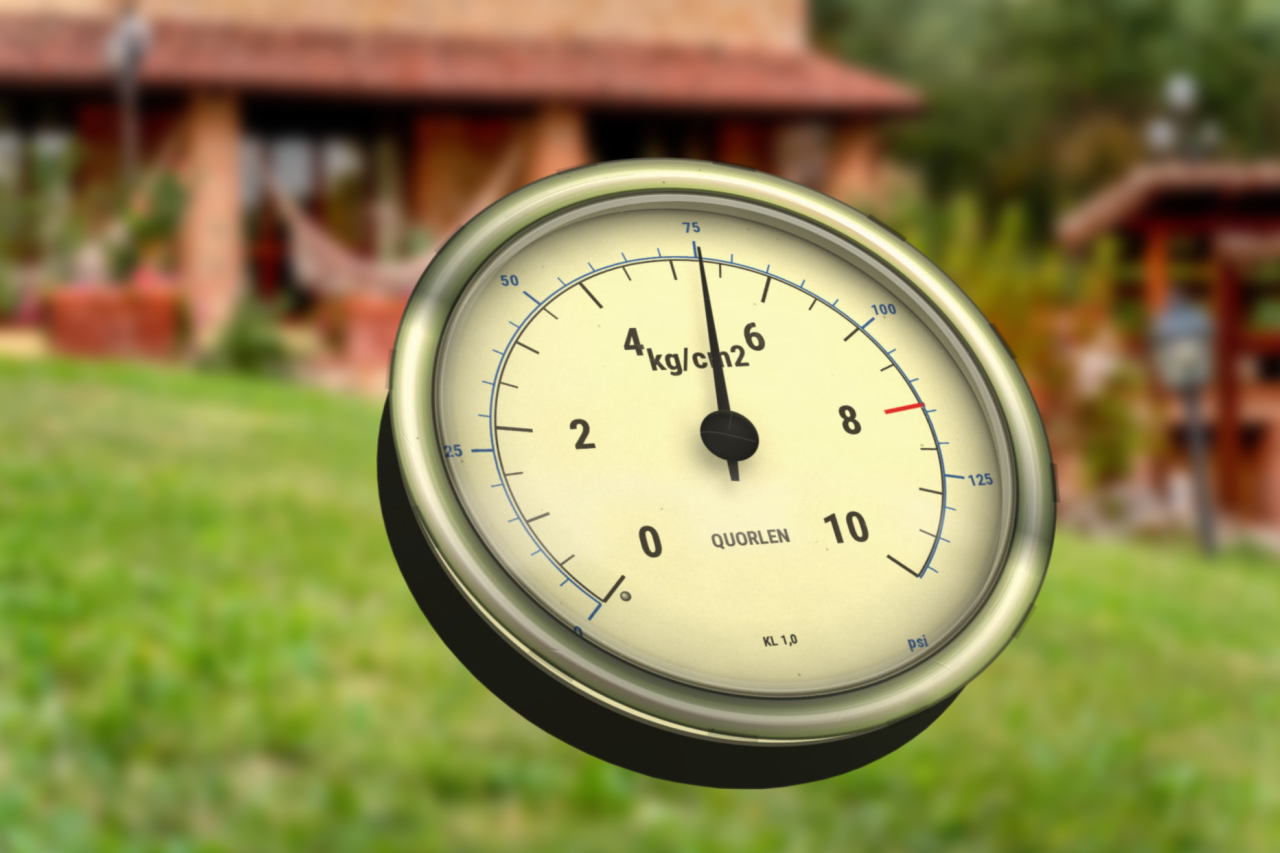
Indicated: {"value": 5.25, "unit": "kg/cm²"}
